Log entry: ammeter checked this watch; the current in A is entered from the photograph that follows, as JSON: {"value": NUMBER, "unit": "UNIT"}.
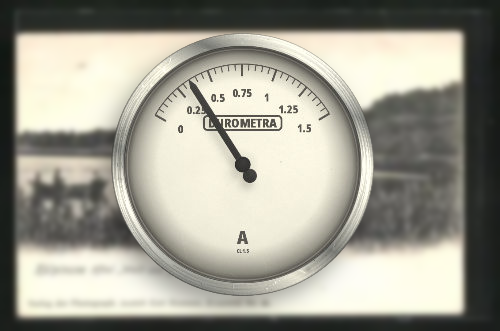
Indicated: {"value": 0.35, "unit": "A"}
